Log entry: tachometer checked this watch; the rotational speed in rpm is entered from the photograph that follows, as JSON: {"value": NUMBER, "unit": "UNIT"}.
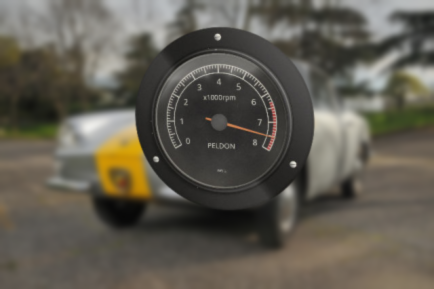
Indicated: {"value": 7500, "unit": "rpm"}
